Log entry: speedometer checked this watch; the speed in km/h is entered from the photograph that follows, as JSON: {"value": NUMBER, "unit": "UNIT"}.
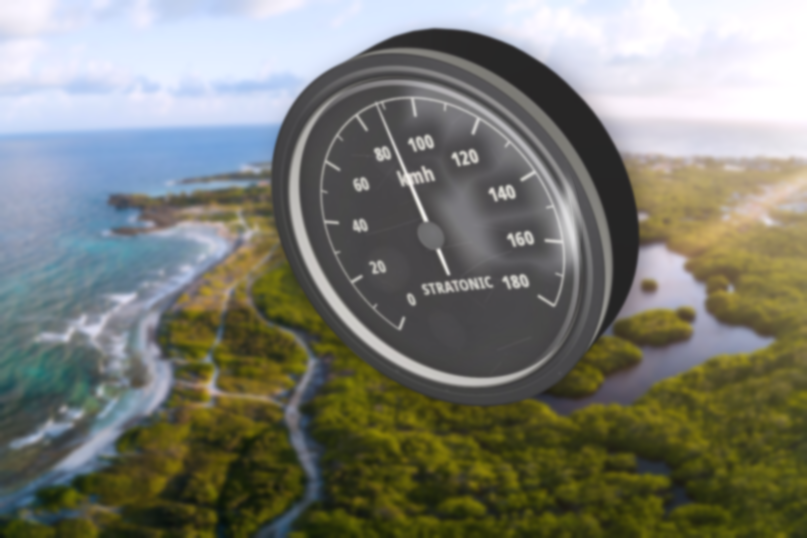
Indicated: {"value": 90, "unit": "km/h"}
